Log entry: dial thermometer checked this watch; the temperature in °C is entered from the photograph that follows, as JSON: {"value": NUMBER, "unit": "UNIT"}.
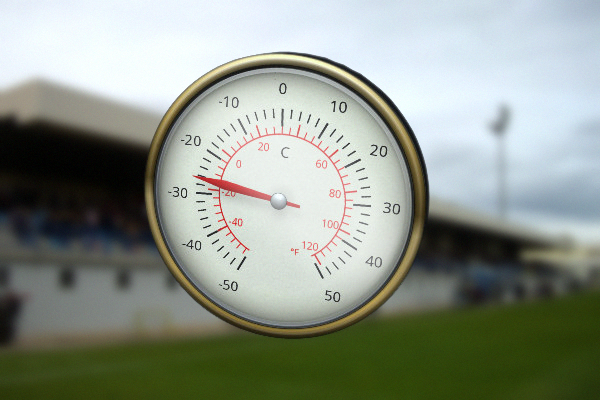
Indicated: {"value": -26, "unit": "°C"}
